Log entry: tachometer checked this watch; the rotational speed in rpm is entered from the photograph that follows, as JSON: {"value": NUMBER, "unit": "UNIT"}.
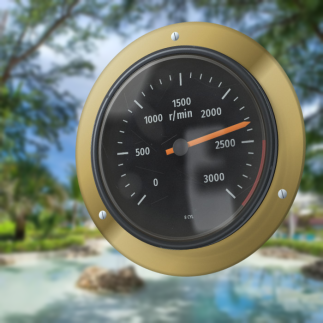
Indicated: {"value": 2350, "unit": "rpm"}
